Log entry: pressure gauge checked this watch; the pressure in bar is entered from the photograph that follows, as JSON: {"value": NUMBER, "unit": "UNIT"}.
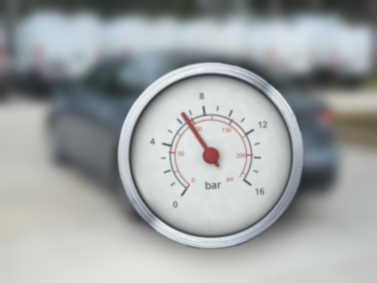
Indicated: {"value": 6.5, "unit": "bar"}
